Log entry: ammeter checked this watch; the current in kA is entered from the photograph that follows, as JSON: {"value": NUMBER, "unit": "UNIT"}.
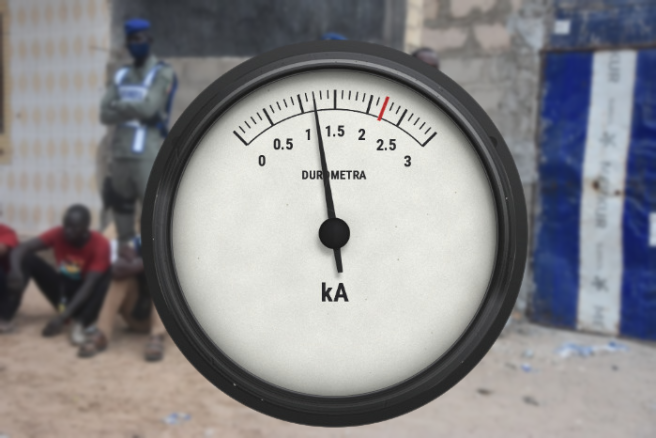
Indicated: {"value": 1.2, "unit": "kA"}
